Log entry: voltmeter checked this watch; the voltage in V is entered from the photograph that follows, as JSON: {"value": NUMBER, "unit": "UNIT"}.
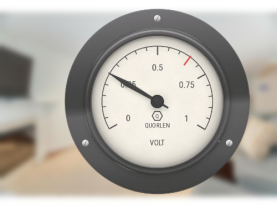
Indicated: {"value": 0.25, "unit": "V"}
